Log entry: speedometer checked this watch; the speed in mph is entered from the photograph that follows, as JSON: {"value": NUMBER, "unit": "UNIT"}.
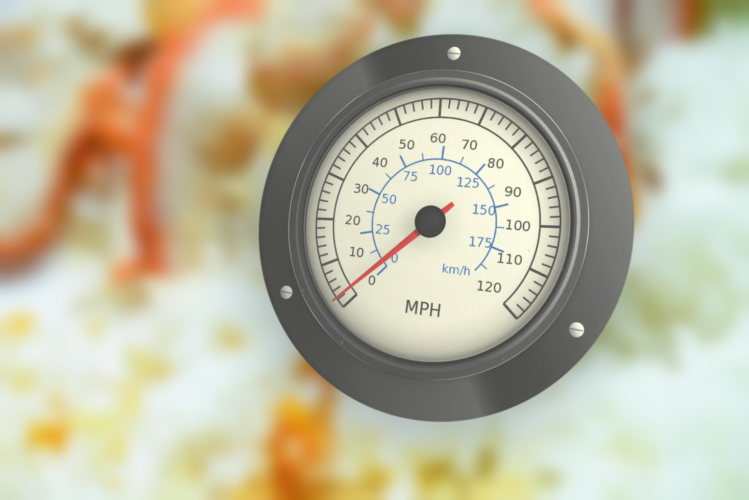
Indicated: {"value": 2, "unit": "mph"}
